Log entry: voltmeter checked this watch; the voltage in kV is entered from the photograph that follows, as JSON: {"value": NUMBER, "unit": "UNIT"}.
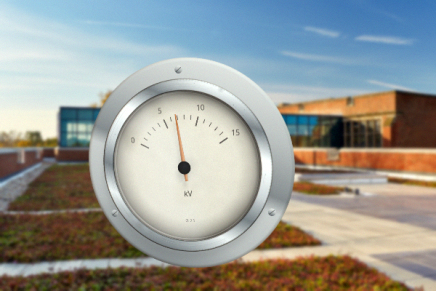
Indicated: {"value": 7, "unit": "kV"}
